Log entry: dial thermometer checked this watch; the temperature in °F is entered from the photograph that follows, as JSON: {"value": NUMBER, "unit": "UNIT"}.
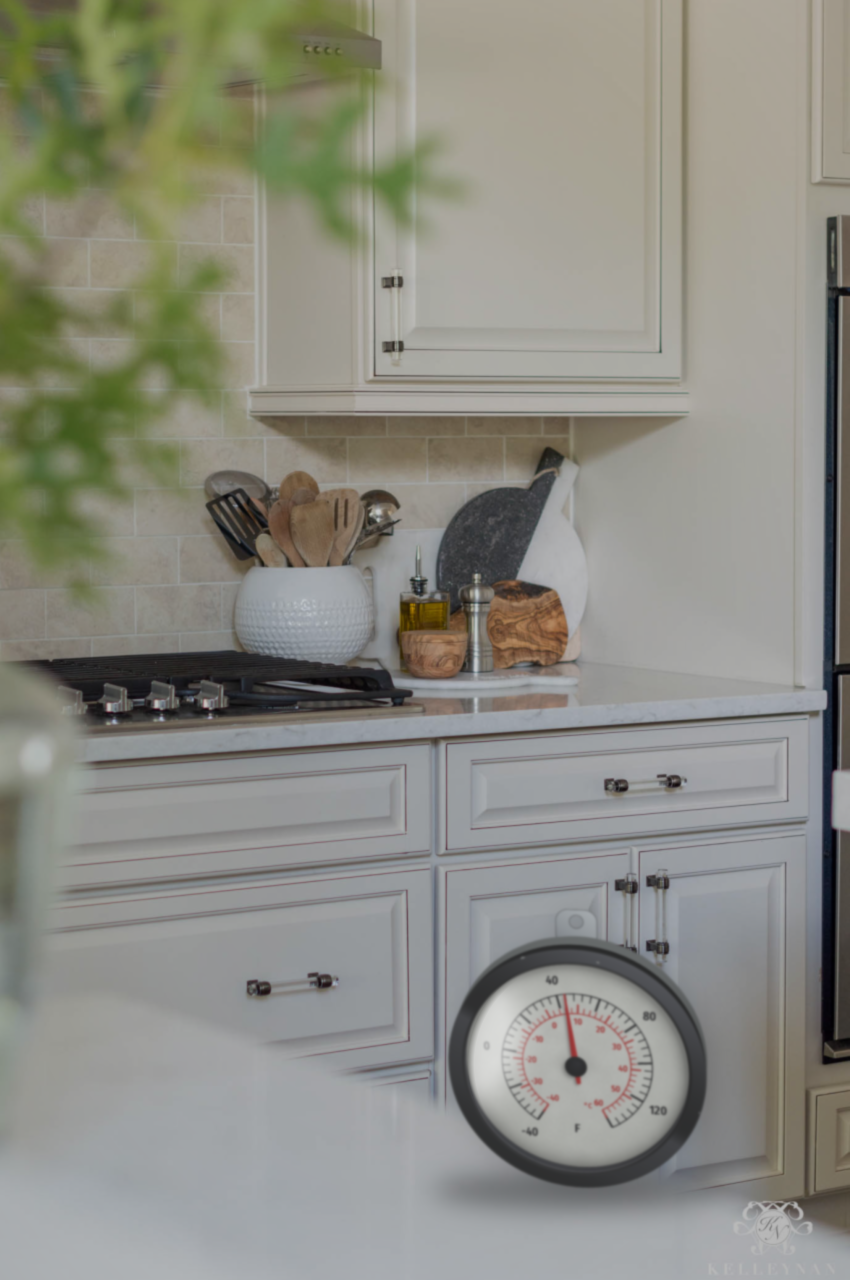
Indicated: {"value": 44, "unit": "°F"}
